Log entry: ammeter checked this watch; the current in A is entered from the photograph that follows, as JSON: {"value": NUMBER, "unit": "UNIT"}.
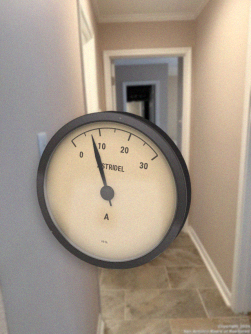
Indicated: {"value": 7.5, "unit": "A"}
